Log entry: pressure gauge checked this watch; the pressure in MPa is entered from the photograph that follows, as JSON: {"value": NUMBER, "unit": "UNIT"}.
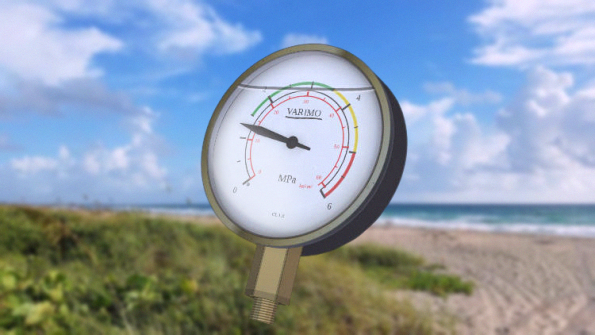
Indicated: {"value": 1.25, "unit": "MPa"}
